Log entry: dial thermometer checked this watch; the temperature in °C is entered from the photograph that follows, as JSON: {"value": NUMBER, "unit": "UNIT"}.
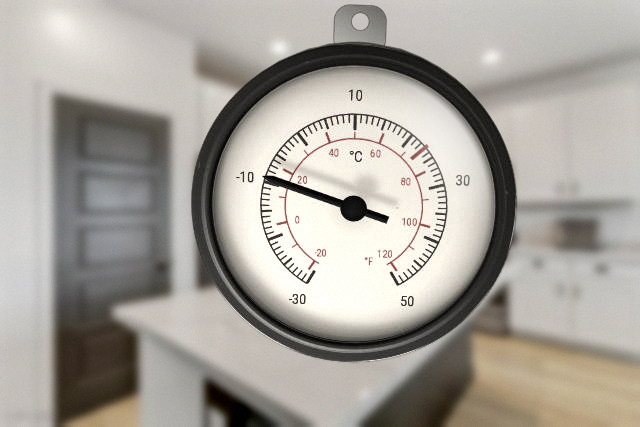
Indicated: {"value": -9, "unit": "°C"}
